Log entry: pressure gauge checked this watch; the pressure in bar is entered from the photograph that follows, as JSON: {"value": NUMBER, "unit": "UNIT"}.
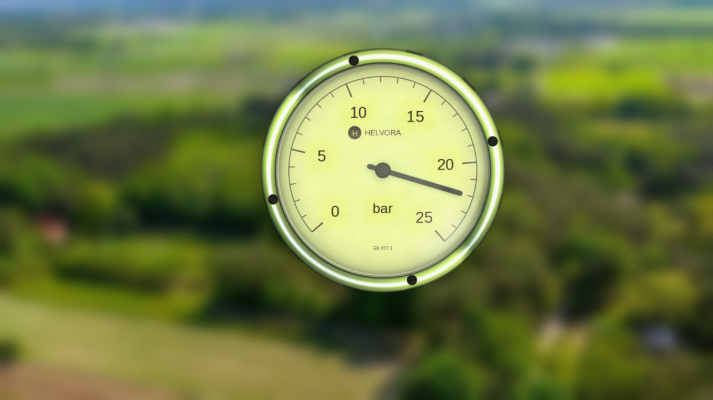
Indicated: {"value": 22, "unit": "bar"}
